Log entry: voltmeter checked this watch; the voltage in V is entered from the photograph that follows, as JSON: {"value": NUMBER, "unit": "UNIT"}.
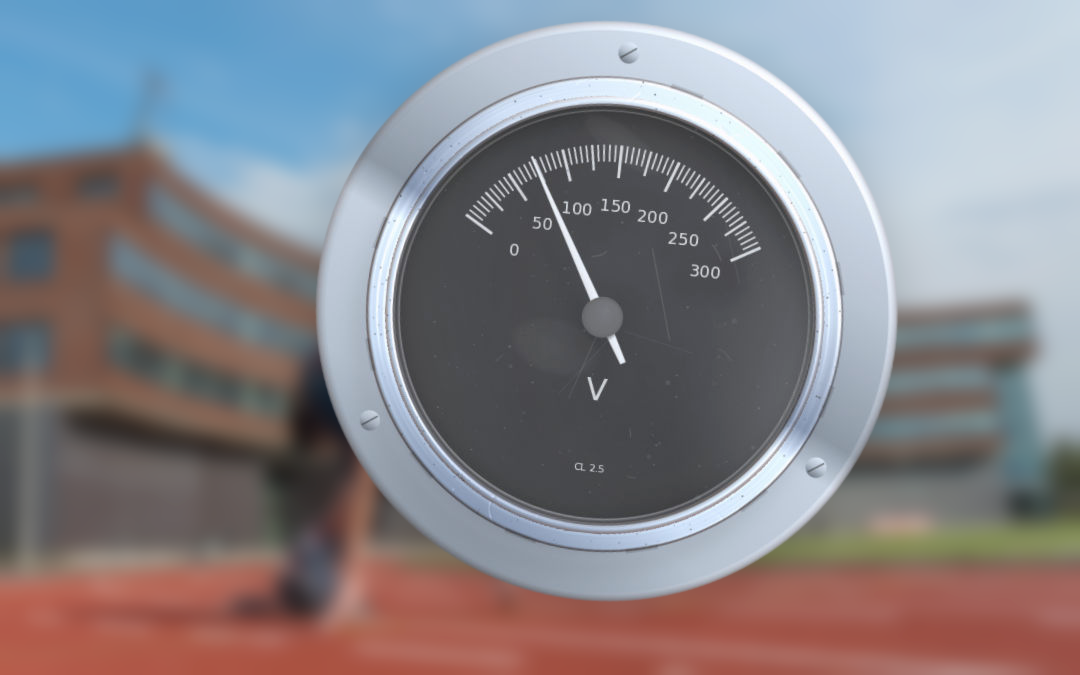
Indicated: {"value": 75, "unit": "V"}
